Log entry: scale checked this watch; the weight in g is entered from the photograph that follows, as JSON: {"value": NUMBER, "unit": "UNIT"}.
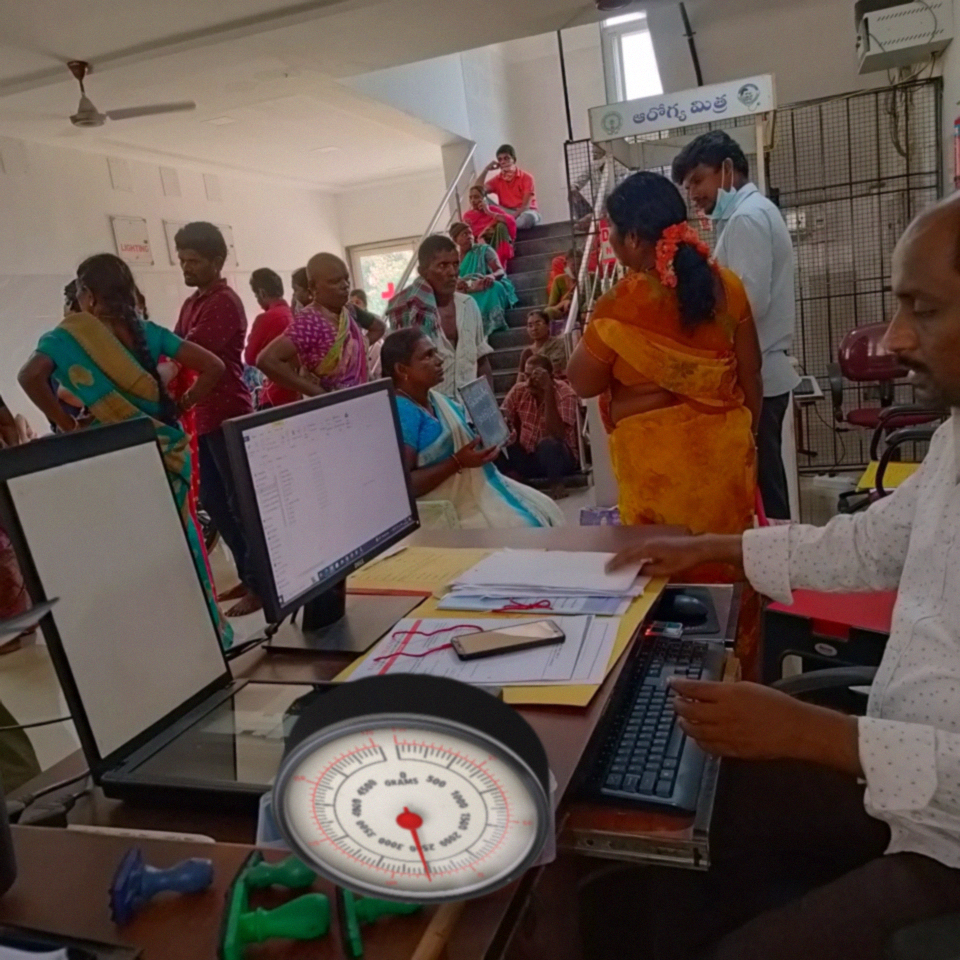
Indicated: {"value": 2500, "unit": "g"}
